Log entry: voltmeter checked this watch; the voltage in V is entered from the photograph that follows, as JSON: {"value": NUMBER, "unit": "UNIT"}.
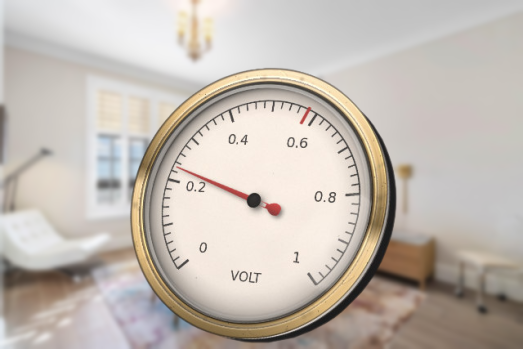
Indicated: {"value": 0.23, "unit": "V"}
